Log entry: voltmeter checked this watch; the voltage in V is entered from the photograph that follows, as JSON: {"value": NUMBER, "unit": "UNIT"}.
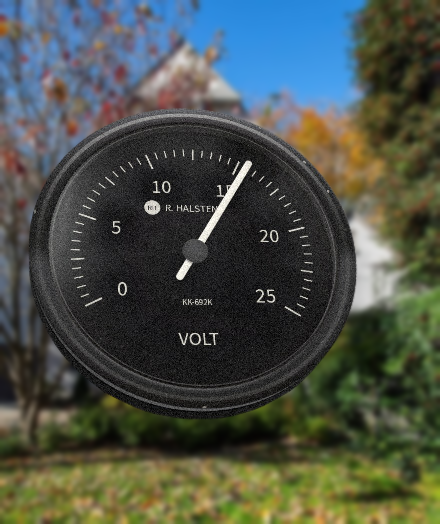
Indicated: {"value": 15.5, "unit": "V"}
